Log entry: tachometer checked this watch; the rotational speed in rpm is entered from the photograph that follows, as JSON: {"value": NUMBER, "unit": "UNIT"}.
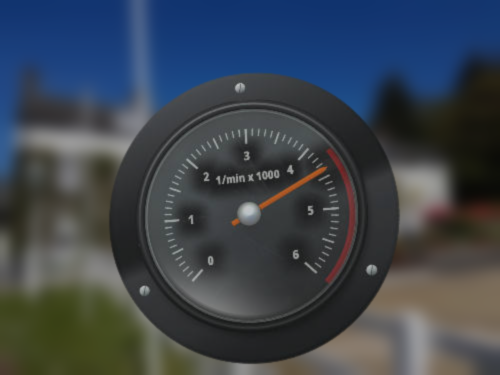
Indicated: {"value": 4400, "unit": "rpm"}
